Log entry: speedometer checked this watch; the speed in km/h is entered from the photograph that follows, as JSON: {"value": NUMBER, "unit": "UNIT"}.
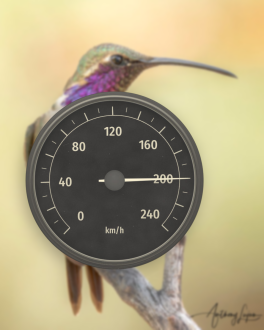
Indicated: {"value": 200, "unit": "km/h"}
